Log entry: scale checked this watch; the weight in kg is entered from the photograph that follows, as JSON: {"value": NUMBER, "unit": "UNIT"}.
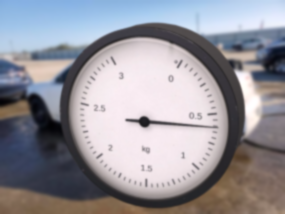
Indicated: {"value": 0.6, "unit": "kg"}
